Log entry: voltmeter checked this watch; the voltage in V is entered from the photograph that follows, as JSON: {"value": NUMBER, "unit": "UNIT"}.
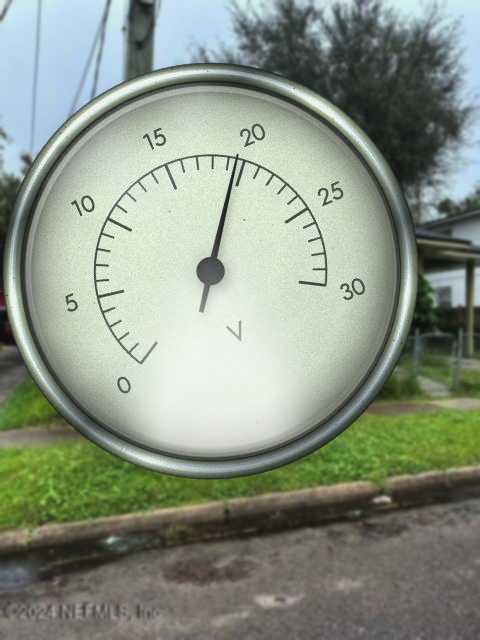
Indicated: {"value": 19.5, "unit": "V"}
